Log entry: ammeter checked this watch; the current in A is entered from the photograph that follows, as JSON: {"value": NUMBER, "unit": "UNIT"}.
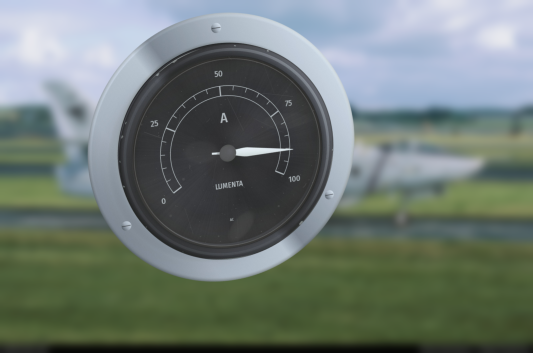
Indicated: {"value": 90, "unit": "A"}
